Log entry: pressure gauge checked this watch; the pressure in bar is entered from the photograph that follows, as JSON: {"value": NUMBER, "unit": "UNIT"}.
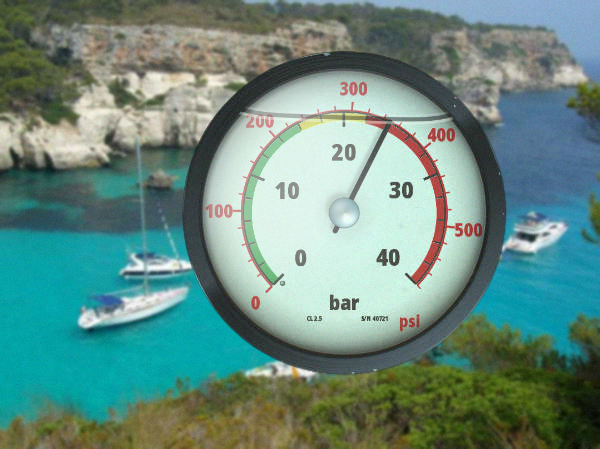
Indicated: {"value": 24, "unit": "bar"}
